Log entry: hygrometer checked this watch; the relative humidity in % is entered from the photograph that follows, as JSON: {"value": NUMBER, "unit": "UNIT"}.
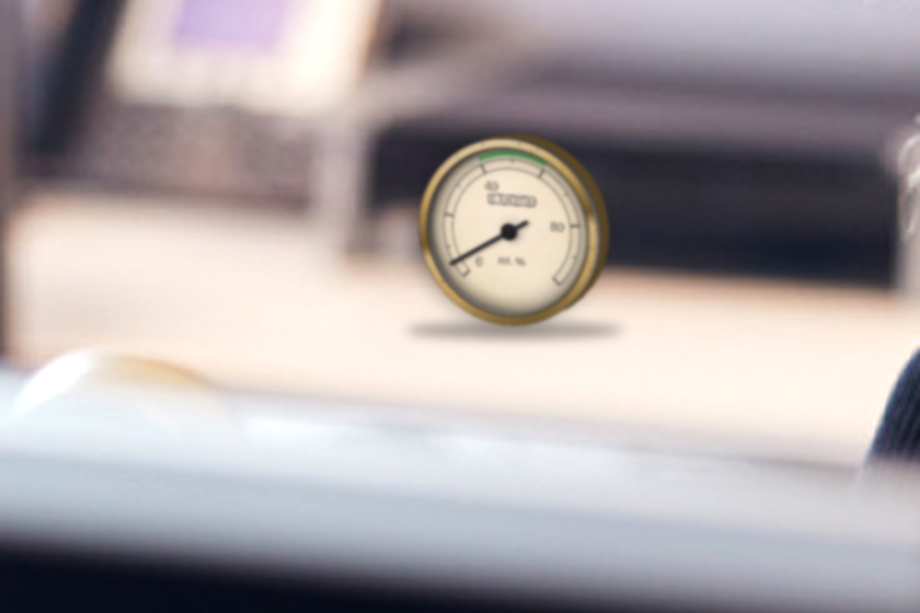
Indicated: {"value": 5, "unit": "%"}
